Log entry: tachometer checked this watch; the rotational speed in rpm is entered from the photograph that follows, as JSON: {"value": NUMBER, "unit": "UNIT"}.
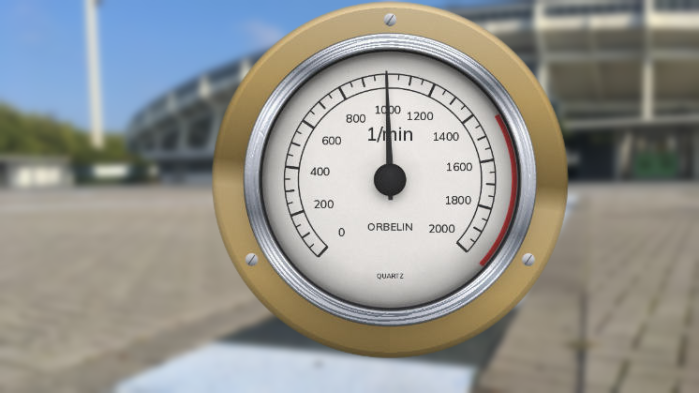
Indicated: {"value": 1000, "unit": "rpm"}
